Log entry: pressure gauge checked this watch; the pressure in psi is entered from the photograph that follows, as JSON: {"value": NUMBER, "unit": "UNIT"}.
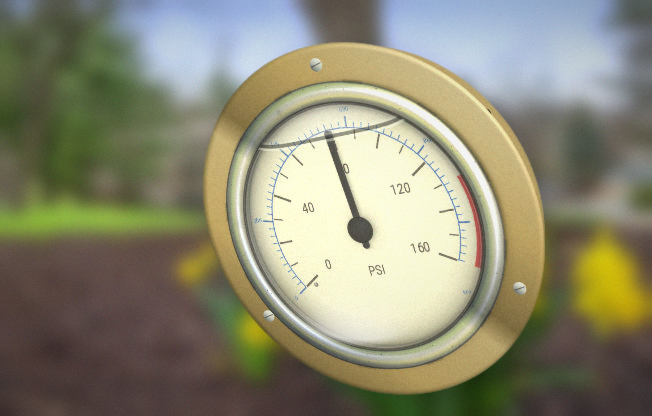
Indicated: {"value": 80, "unit": "psi"}
